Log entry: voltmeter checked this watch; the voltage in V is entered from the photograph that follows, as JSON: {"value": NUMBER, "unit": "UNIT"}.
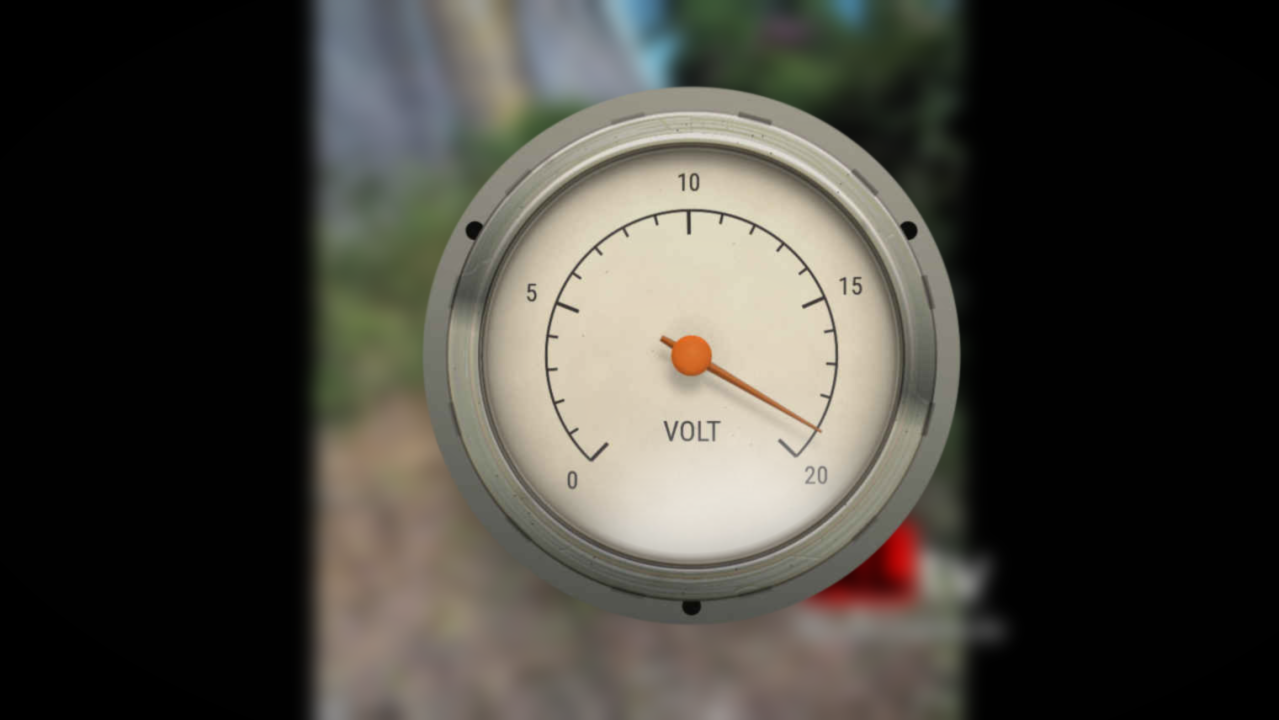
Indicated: {"value": 19, "unit": "V"}
